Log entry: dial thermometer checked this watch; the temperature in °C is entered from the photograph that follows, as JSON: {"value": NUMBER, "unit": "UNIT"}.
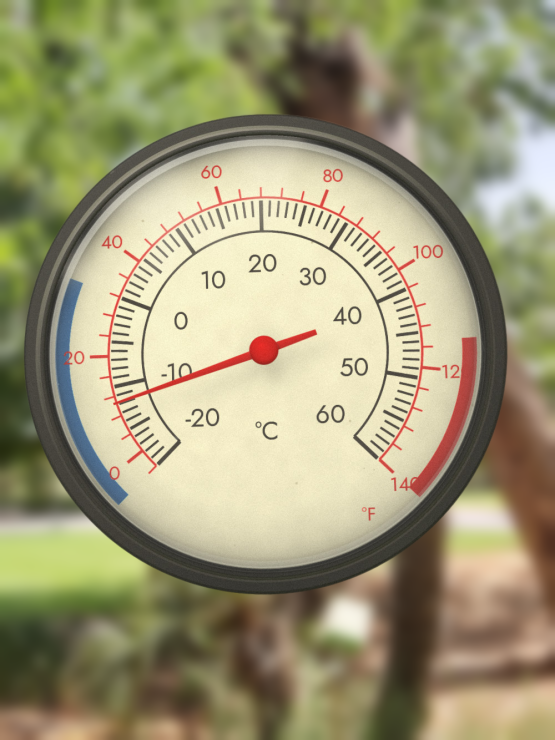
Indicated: {"value": -12, "unit": "°C"}
